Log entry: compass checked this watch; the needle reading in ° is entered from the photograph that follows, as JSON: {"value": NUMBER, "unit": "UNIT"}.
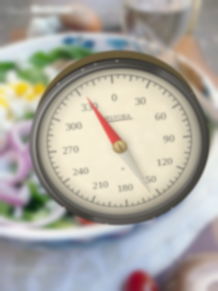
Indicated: {"value": 335, "unit": "°"}
